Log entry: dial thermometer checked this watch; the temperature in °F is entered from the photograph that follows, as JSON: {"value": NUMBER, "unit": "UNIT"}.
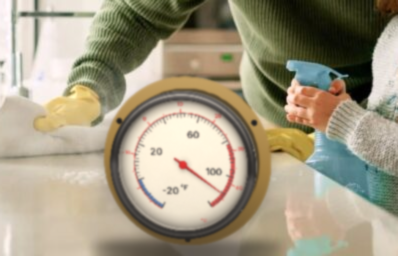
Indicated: {"value": 110, "unit": "°F"}
